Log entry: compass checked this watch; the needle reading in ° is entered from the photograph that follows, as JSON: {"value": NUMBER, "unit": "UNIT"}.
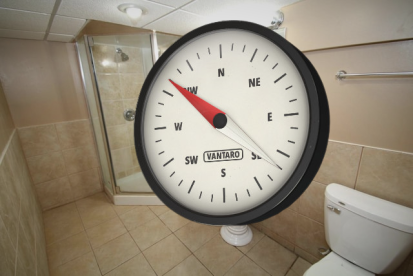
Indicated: {"value": 310, "unit": "°"}
